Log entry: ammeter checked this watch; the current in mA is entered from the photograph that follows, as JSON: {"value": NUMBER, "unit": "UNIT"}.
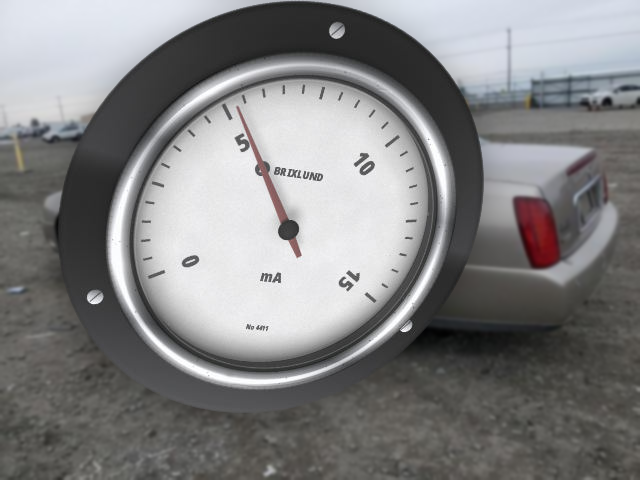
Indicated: {"value": 5.25, "unit": "mA"}
